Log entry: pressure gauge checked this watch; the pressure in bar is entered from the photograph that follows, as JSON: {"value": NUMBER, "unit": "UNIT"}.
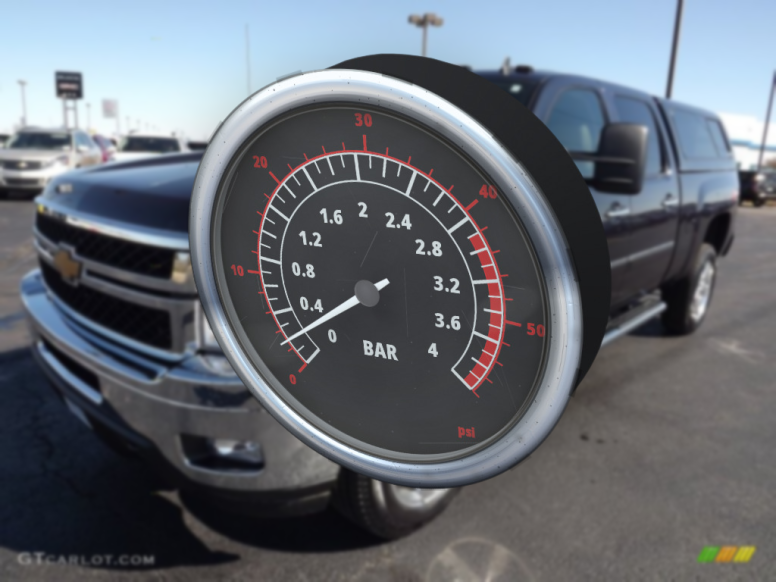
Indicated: {"value": 0.2, "unit": "bar"}
